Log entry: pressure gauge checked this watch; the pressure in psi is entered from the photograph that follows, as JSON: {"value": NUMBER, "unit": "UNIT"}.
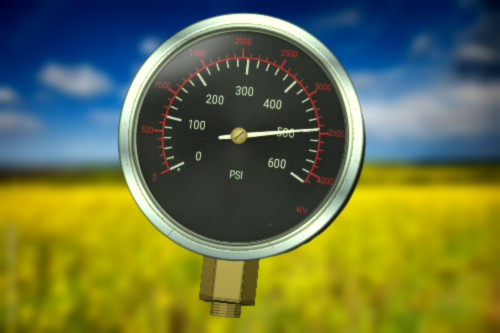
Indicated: {"value": 500, "unit": "psi"}
